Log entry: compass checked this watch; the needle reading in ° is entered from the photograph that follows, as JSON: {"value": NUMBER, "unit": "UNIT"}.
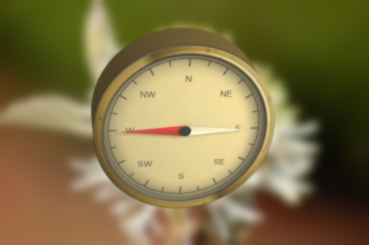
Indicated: {"value": 270, "unit": "°"}
